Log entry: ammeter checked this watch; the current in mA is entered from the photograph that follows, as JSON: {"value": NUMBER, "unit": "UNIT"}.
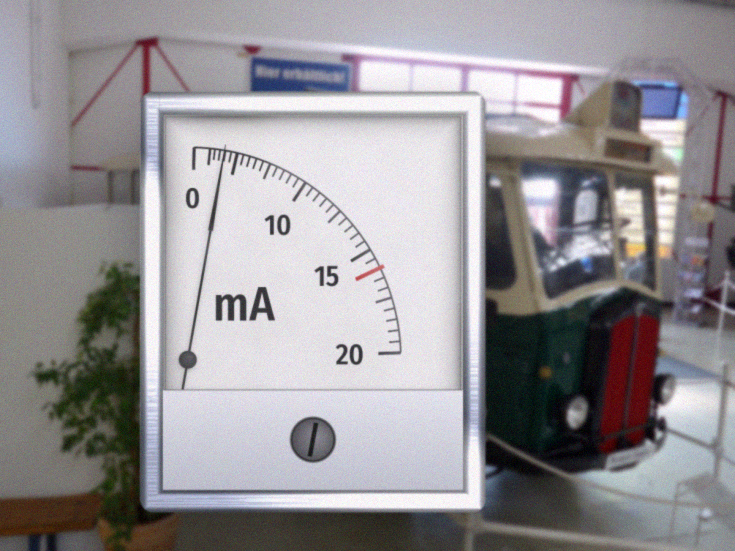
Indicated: {"value": 4, "unit": "mA"}
